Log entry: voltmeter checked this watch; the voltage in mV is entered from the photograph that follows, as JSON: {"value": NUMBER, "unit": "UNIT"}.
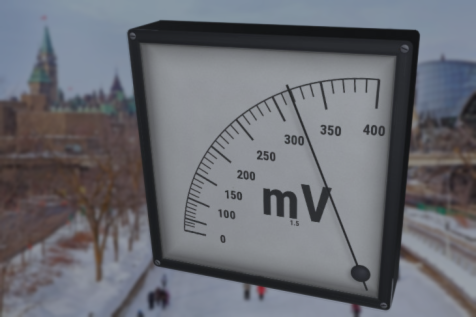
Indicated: {"value": 320, "unit": "mV"}
